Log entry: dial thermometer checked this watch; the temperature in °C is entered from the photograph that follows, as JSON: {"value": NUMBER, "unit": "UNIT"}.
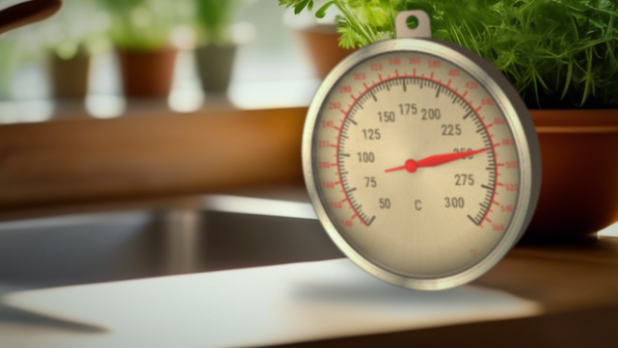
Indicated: {"value": 250, "unit": "°C"}
